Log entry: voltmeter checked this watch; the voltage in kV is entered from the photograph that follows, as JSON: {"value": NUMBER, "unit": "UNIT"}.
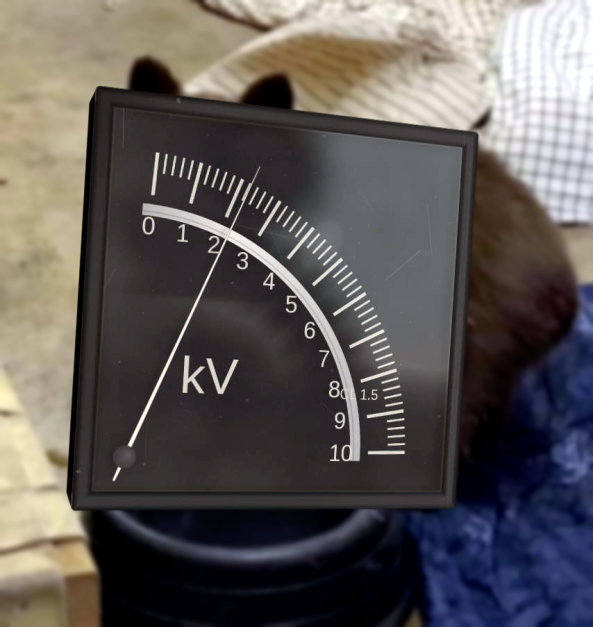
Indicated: {"value": 2.2, "unit": "kV"}
